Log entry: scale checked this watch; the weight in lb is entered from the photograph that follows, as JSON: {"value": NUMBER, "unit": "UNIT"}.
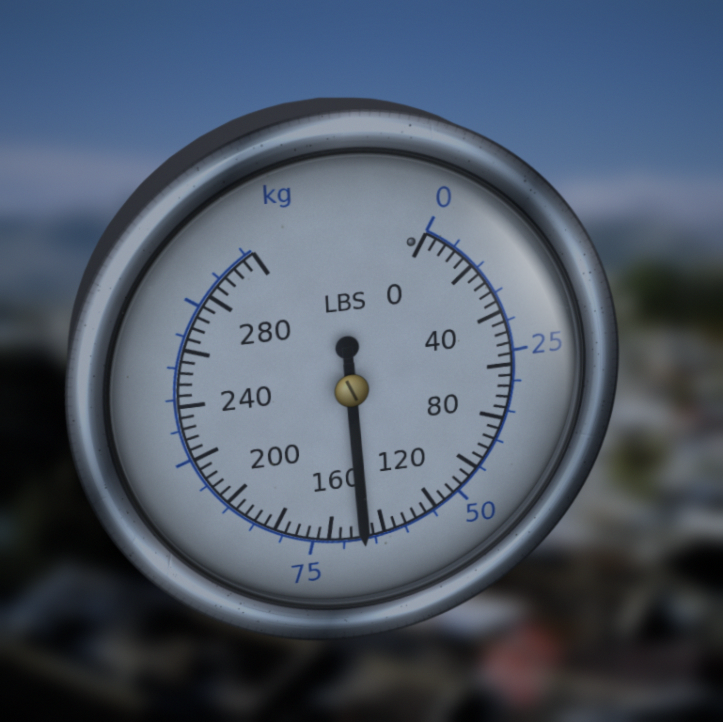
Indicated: {"value": 148, "unit": "lb"}
